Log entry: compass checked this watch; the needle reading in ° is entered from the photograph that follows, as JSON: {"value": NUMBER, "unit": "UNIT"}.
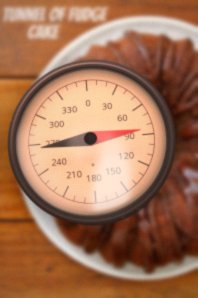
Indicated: {"value": 85, "unit": "°"}
